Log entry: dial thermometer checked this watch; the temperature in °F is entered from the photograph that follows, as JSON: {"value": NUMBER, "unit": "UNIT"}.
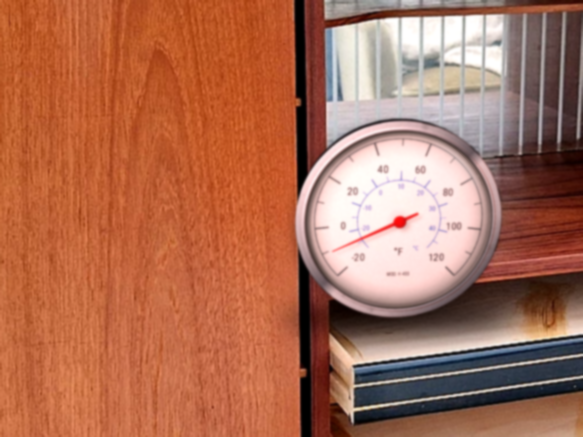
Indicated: {"value": -10, "unit": "°F"}
